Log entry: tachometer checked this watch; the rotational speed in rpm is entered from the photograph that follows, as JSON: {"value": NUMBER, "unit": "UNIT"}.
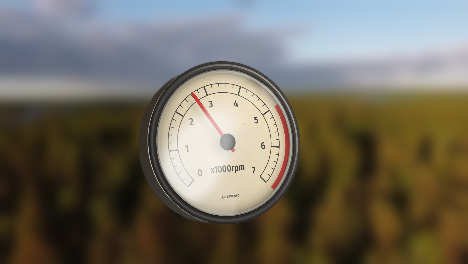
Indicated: {"value": 2600, "unit": "rpm"}
